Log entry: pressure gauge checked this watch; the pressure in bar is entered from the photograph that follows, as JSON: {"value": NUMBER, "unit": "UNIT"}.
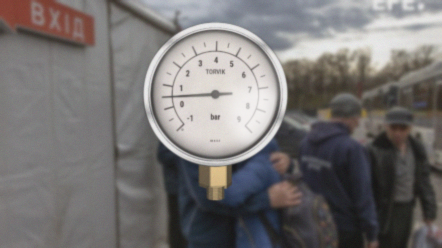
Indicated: {"value": 0.5, "unit": "bar"}
